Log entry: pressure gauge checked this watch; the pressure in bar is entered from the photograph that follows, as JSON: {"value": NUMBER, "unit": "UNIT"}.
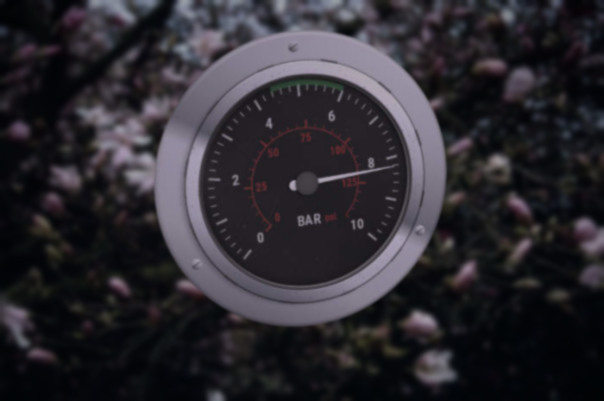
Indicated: {"value": 8.2, "unit": "bar"}
